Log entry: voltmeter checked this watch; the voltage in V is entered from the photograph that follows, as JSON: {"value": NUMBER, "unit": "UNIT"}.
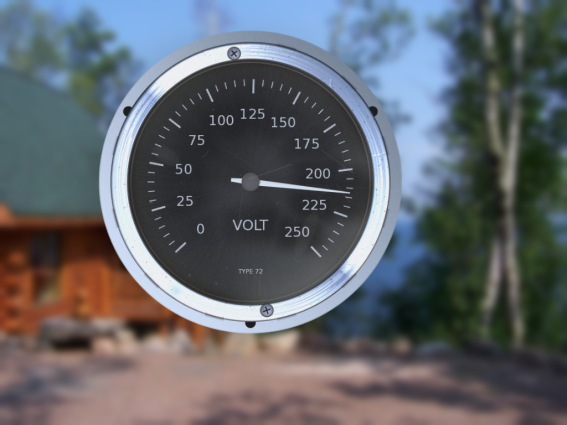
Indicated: {"value": 212.5, "unit": "V"}
